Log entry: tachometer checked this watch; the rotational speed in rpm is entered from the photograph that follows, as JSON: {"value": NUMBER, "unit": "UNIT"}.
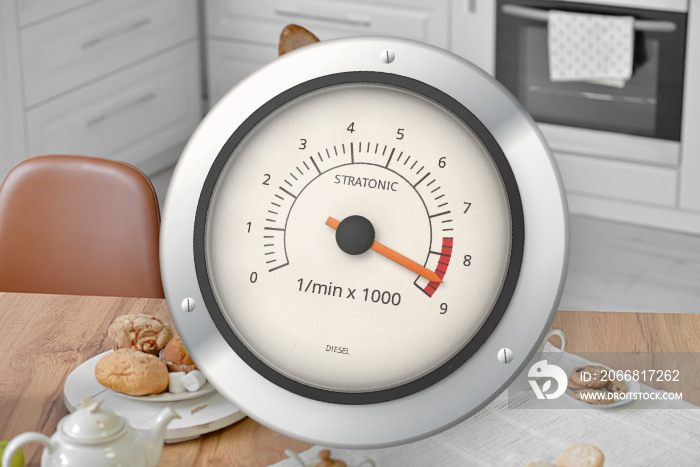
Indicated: {"value": 8600, "unit": "rpm"}
